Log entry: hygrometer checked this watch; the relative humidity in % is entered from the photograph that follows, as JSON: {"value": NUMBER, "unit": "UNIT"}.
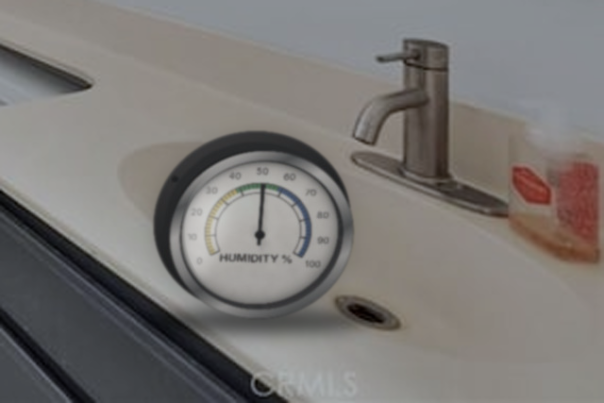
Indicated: {"value": 50, "unit": "%"}
